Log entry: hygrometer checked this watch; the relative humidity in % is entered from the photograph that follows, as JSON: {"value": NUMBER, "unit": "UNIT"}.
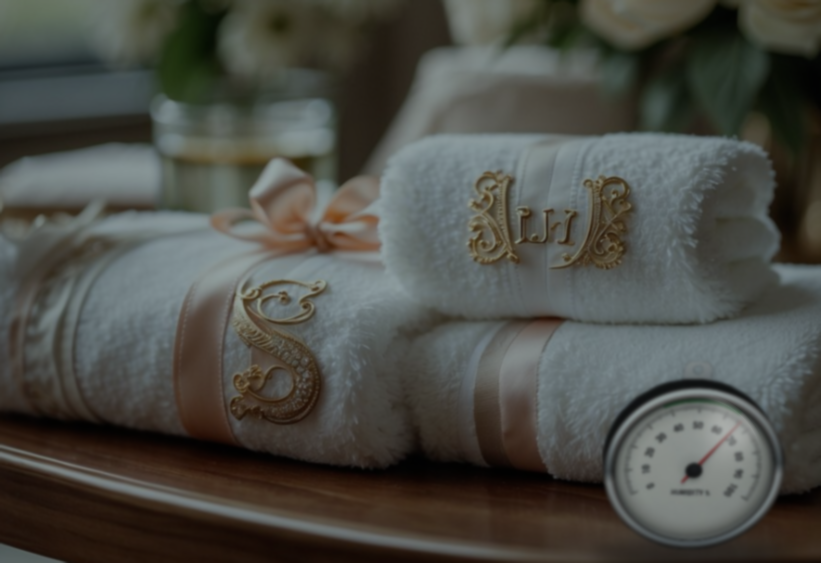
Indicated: {"value": 65, "unit": "%"}
